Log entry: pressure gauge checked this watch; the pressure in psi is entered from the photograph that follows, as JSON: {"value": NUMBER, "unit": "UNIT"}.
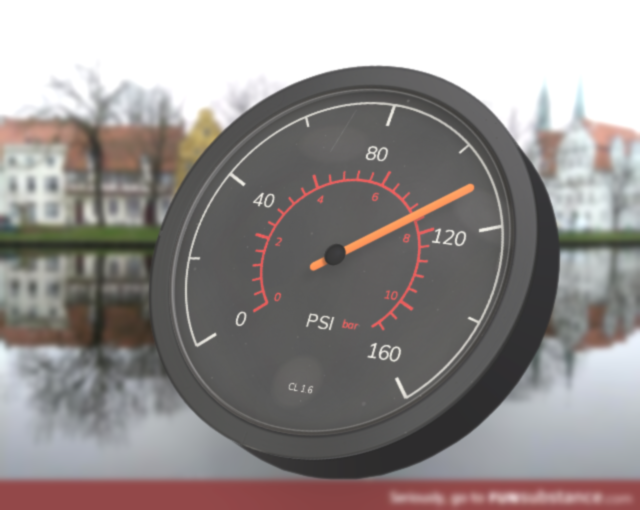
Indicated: {"value": 110, "unit": "psi"}
